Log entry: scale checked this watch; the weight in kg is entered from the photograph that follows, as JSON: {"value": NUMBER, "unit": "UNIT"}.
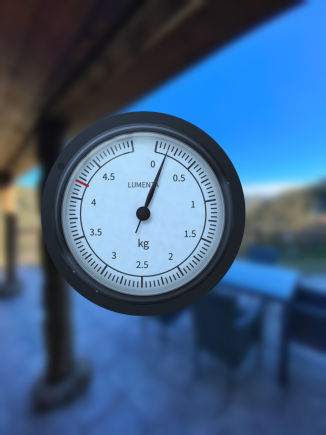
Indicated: {"value": 0.15, "unit": "kg"}
